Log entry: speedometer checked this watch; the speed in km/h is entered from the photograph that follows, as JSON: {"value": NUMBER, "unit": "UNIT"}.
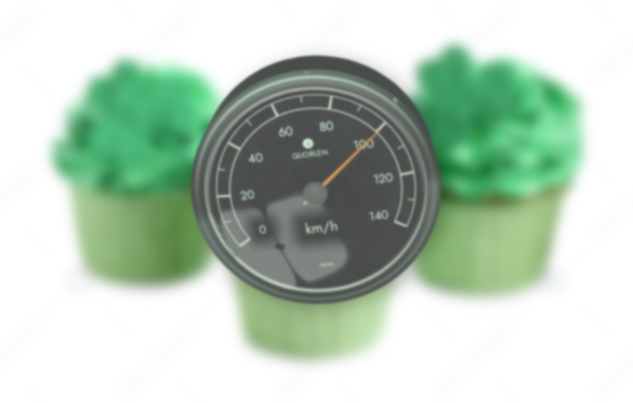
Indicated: {"value": 100, "unit": "km/h"}
